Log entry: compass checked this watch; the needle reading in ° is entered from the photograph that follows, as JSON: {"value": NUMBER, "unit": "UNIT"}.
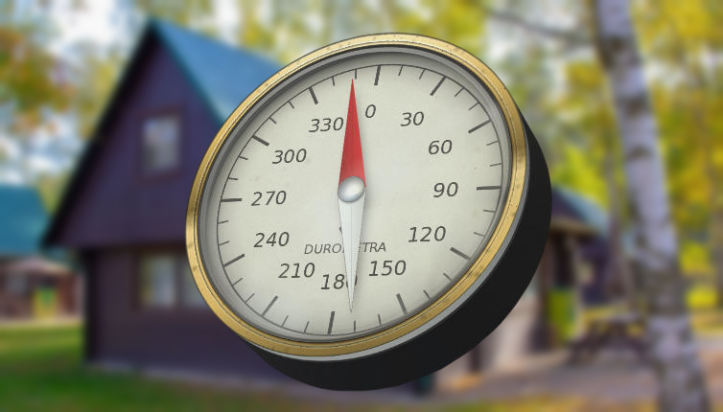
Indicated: {"value": 350, "unit": "°"}
